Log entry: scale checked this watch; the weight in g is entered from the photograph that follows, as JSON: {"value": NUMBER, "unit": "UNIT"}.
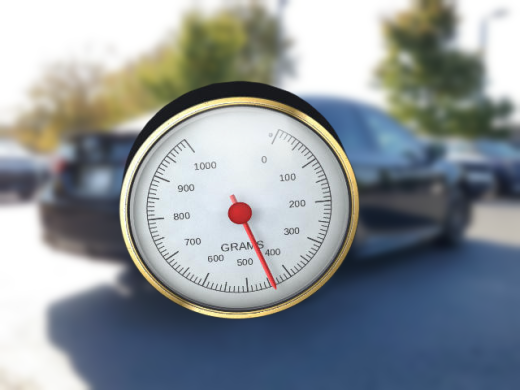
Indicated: {"value": 440, "unit": "g"}
